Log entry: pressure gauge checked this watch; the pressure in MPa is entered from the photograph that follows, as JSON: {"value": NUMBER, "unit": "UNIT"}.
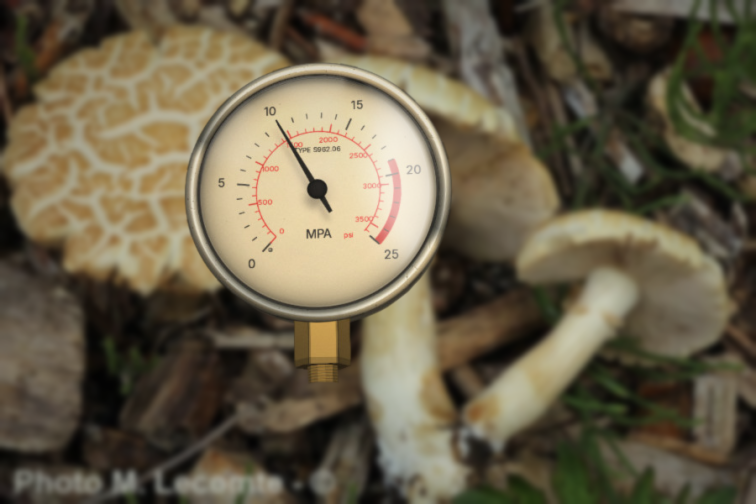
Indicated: {"value": 10, "unit": "MPa"}
